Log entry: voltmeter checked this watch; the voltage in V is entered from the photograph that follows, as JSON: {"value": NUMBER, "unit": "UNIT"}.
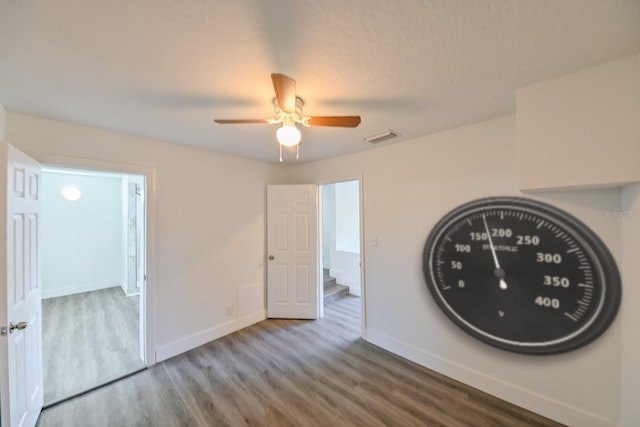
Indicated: {"value": 175, "unit": "V"}
